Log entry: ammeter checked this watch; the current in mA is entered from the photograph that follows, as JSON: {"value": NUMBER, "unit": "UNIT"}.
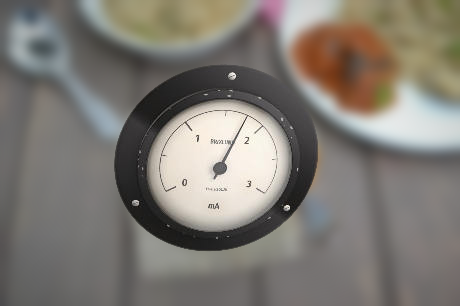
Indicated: {"value": 1.75, "unit": "mA"}
